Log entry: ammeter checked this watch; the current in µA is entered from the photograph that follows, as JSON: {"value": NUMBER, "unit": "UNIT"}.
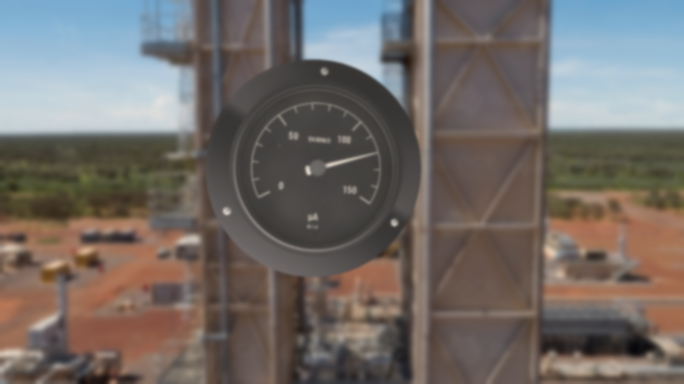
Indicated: {"value": 120, "unit": "µA"}
